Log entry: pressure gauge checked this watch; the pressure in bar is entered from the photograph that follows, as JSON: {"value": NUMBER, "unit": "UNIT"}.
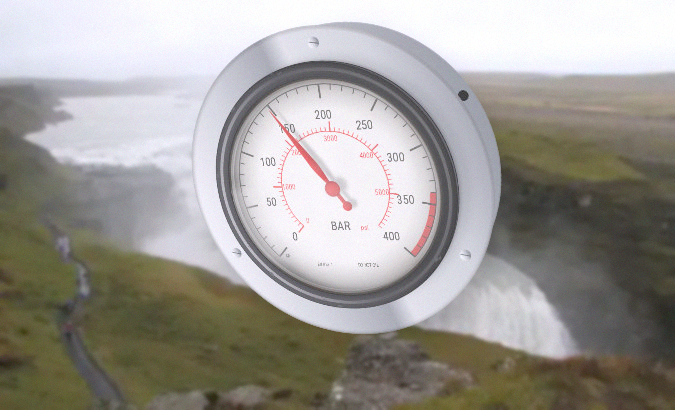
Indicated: {"value": 150, "unit": "bar"}
